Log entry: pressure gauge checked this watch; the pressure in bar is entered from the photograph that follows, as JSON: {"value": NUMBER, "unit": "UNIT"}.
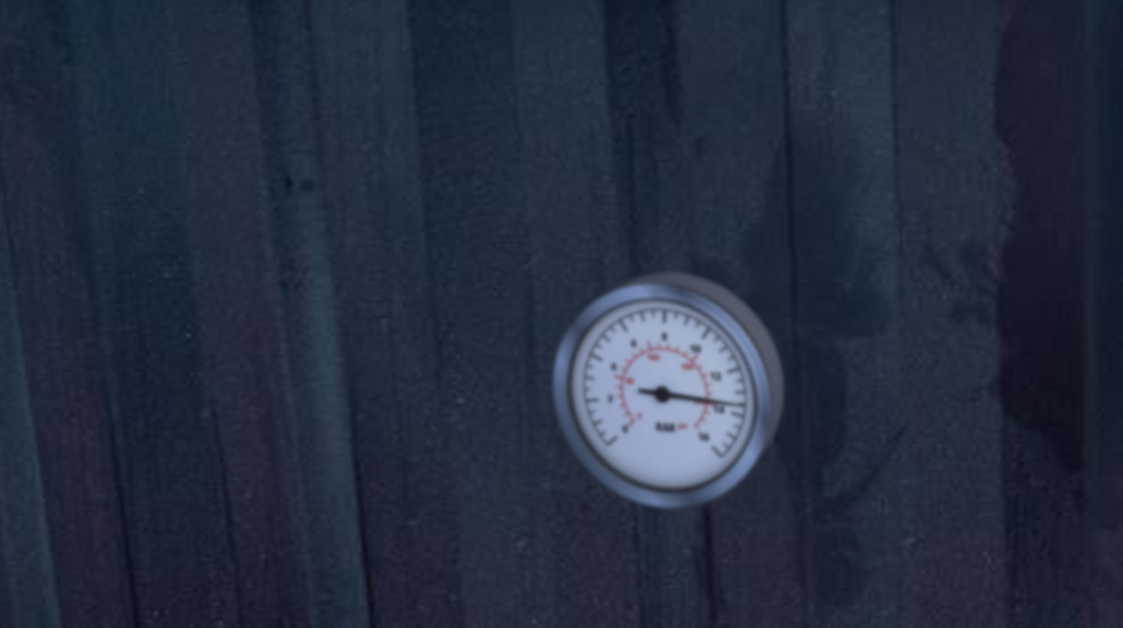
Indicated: {"value": 13.5, "unit": "bar"}
